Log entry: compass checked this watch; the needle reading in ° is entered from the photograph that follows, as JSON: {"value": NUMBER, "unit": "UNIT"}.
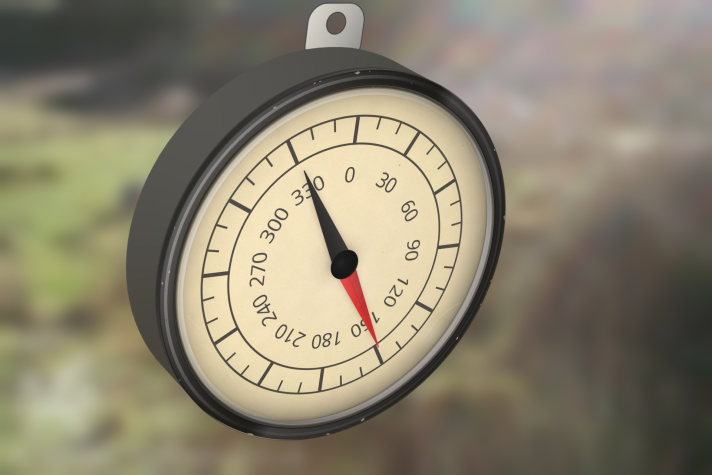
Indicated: {"value": 150, "unit": "°"}
